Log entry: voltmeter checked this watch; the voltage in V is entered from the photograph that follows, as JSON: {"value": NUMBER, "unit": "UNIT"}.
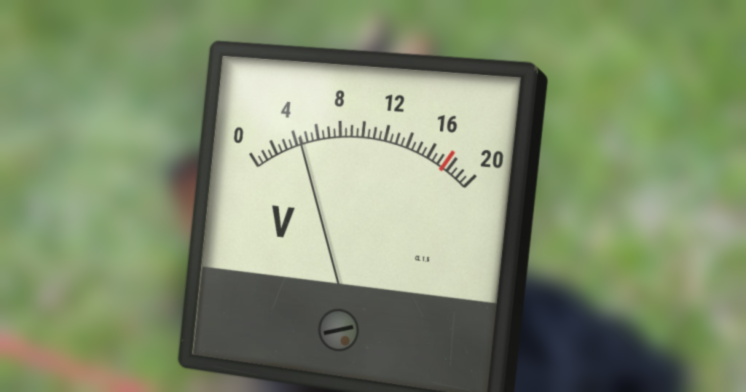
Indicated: {"value": 4.5, "unit": "V"}
